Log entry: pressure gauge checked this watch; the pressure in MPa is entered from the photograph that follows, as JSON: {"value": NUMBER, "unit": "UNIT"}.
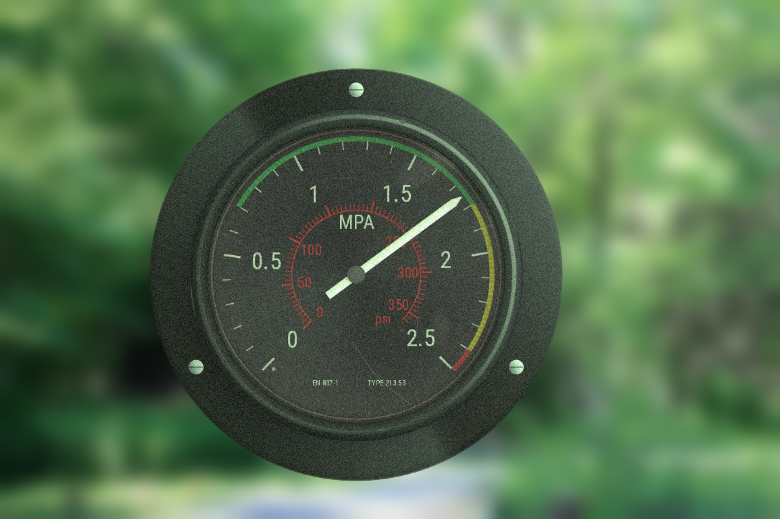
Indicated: {"value": 1.75, "unit": "MPa"}
